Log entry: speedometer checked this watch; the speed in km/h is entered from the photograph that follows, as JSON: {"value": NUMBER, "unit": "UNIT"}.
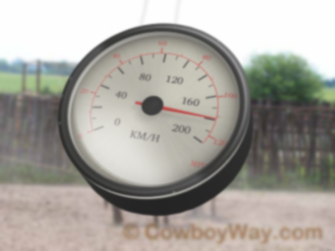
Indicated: {"value": 180, "unit": "km/h"}
